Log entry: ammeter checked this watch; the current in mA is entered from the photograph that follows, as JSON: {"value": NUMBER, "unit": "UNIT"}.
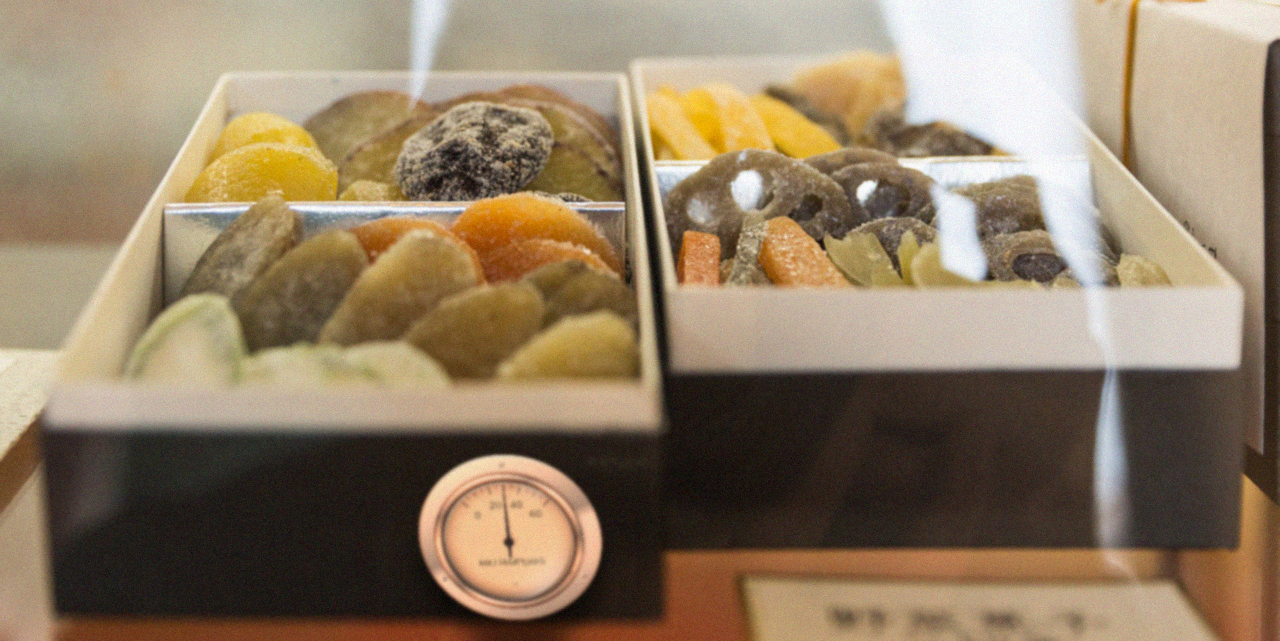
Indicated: {"value": 30, "unit": "mA"}
